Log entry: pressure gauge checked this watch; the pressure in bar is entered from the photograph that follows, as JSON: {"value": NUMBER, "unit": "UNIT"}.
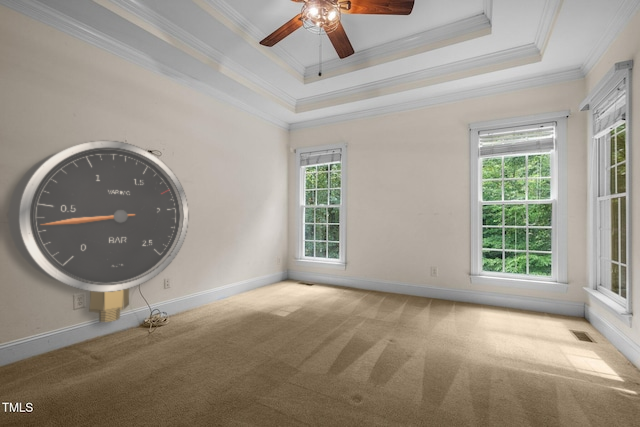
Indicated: {"value": 0.35, "unit": "bar"}
